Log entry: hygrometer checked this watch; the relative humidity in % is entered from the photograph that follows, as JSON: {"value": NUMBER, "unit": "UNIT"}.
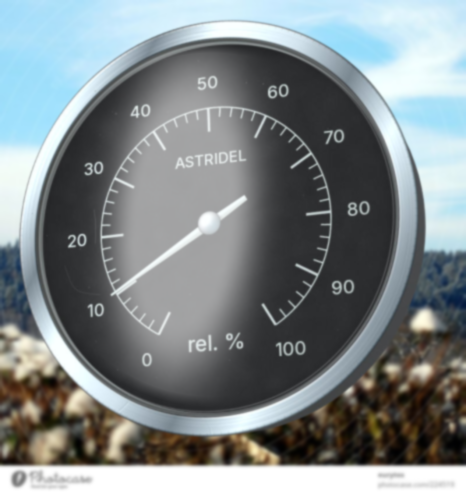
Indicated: {"value": 10, "unit": "%"}
